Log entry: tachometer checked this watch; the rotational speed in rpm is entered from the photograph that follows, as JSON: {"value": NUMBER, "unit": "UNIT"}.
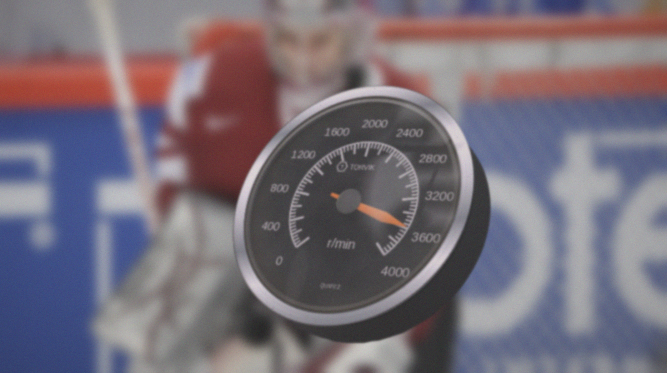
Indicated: {"value": 3600, "unit": "rpm"}
